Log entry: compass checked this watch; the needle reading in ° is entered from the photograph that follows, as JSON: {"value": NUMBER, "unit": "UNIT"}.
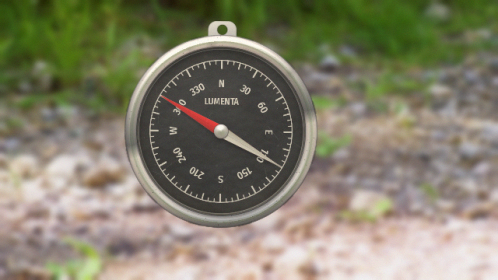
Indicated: {"value": 300, "unit": "°"}
